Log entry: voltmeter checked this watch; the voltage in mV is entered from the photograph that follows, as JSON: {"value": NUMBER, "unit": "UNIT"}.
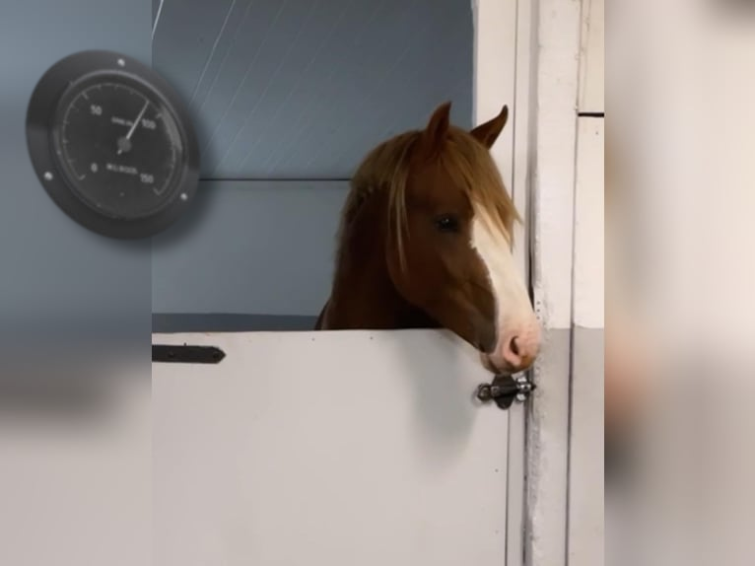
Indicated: {"value": 90, "unit": "mV"}
